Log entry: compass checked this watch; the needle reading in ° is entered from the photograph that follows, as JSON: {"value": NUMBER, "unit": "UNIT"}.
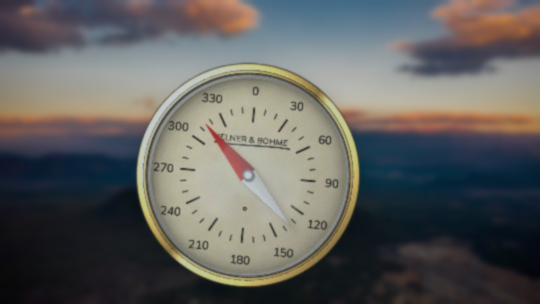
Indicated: {"value": 315, "unit": "°"}
